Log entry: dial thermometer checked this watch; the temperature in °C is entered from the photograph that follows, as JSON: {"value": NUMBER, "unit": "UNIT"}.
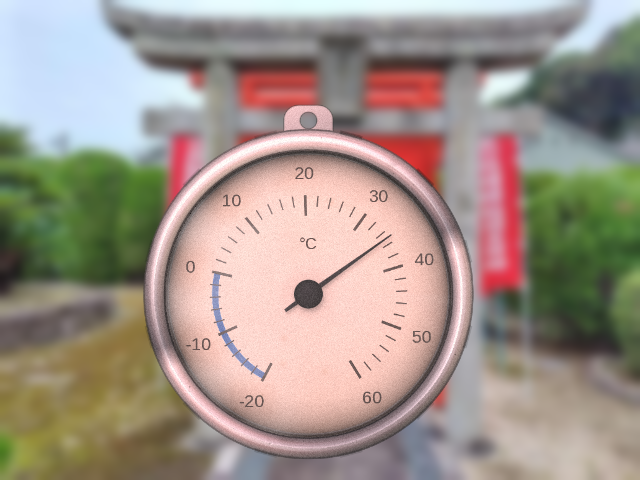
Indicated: {"value": 35, "unit": "°C"}
